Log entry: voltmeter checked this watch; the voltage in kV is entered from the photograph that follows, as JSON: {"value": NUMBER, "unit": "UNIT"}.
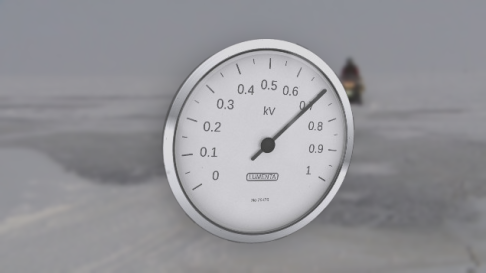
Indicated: {"value": 0.7, "unit": "kV"}
